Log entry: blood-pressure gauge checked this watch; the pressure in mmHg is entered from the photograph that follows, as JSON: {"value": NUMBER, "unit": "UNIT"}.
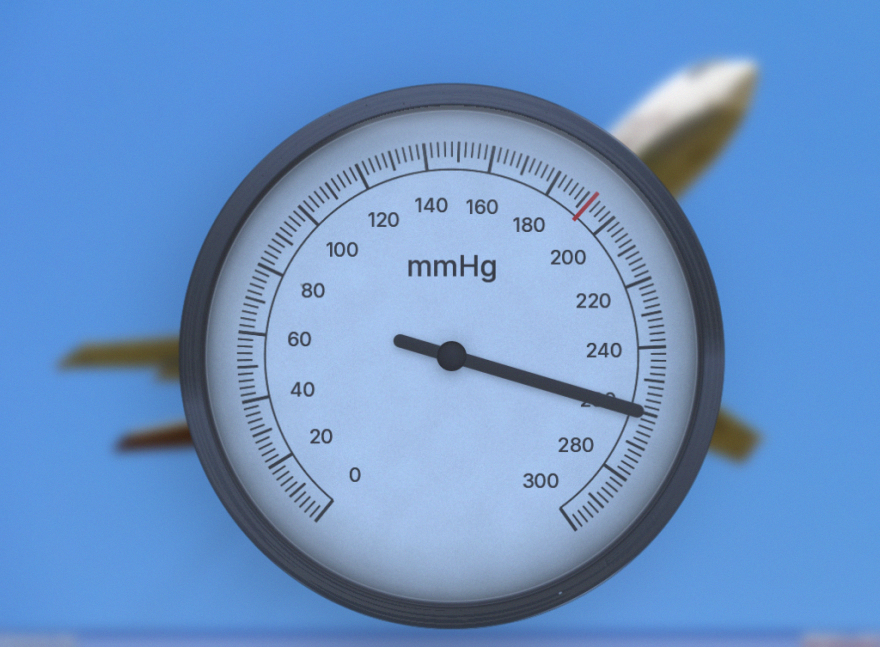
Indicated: {"value": 260, "unit": "mmHg"}
